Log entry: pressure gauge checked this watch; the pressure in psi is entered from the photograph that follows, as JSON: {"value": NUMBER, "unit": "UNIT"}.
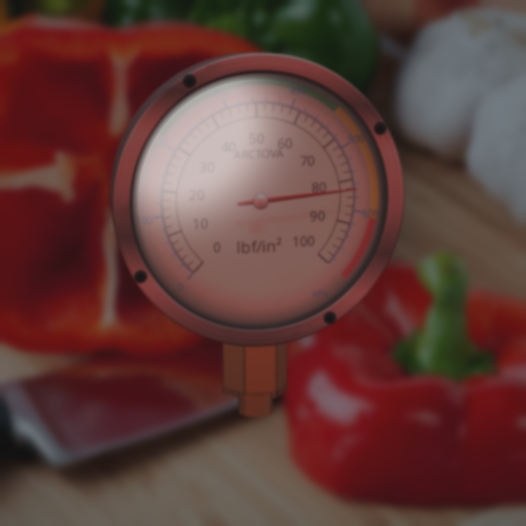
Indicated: {"value": 82, "unit": "psi"}
